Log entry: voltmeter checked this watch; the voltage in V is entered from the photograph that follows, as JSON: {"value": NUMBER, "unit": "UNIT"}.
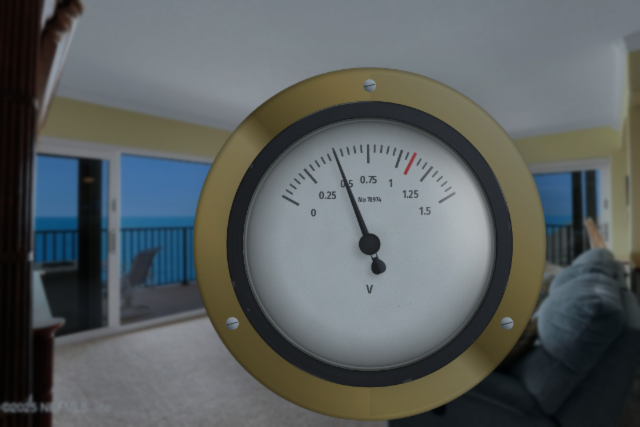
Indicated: {"value": 0.5, "unit": "V"}
